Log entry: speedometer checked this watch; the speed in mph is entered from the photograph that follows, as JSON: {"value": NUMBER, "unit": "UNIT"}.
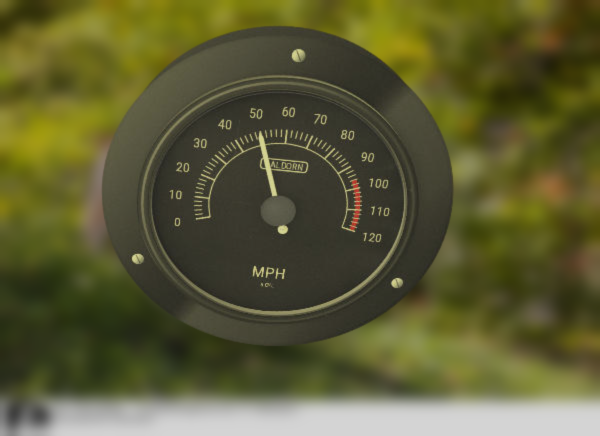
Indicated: {"value": 50, "unit": "mph"}
